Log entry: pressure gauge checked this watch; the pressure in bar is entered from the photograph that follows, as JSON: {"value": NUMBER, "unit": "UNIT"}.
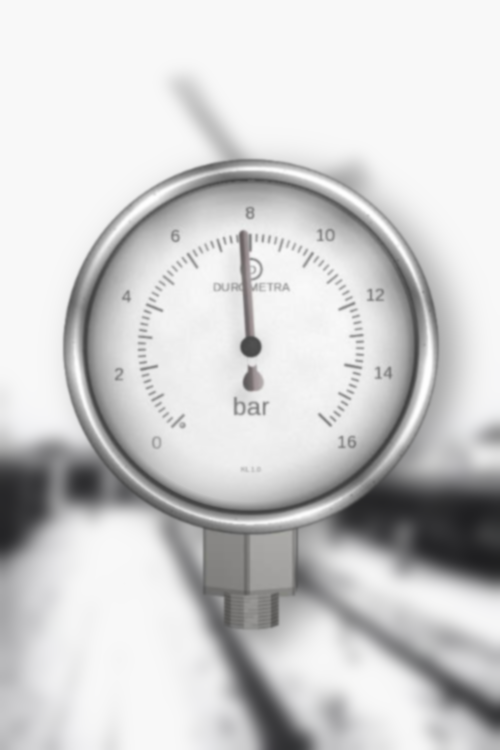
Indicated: {"value": 7.8, "unit": "bar"}
